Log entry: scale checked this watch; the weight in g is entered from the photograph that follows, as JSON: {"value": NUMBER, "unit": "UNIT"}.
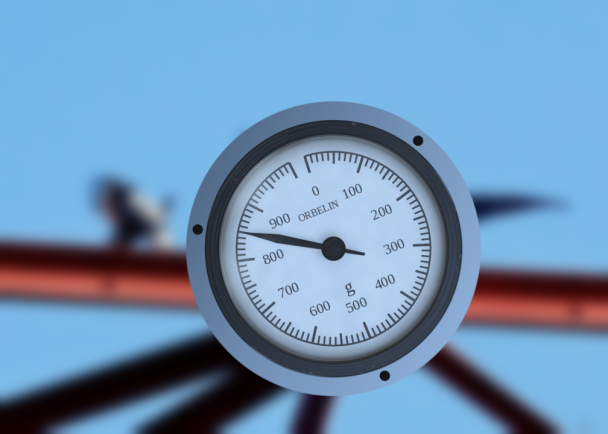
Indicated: {"value": 850, "unit": "g"}
